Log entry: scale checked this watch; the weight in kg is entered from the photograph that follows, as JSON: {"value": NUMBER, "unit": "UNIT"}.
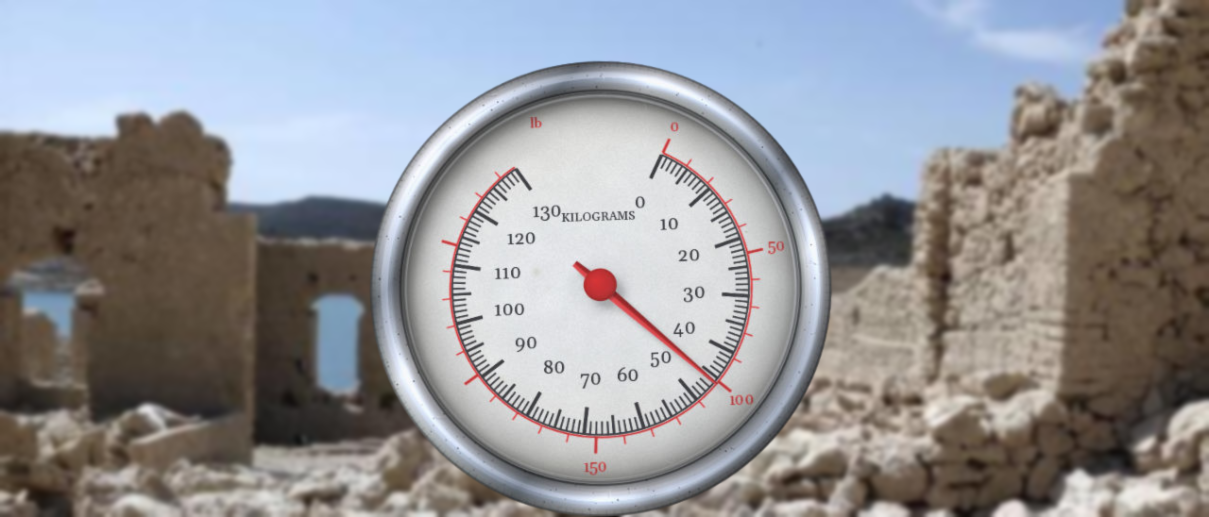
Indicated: {"value": 46, "unit": "kg"}
